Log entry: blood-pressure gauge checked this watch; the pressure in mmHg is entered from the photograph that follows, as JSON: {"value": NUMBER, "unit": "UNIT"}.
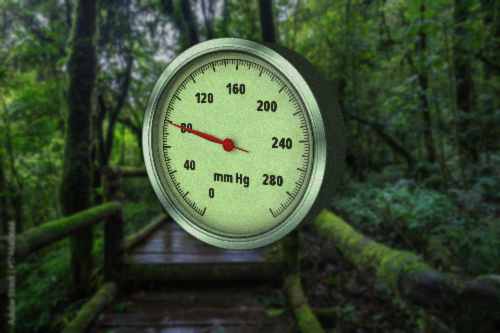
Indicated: {"value": 80, "unit": "mmHg"}
